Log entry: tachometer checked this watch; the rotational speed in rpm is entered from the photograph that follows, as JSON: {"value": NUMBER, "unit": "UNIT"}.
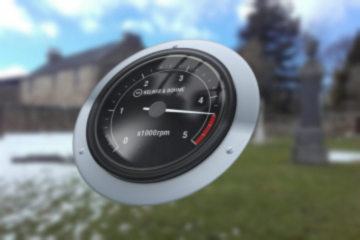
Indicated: {"value": 4400, "unit": "rpm"}
